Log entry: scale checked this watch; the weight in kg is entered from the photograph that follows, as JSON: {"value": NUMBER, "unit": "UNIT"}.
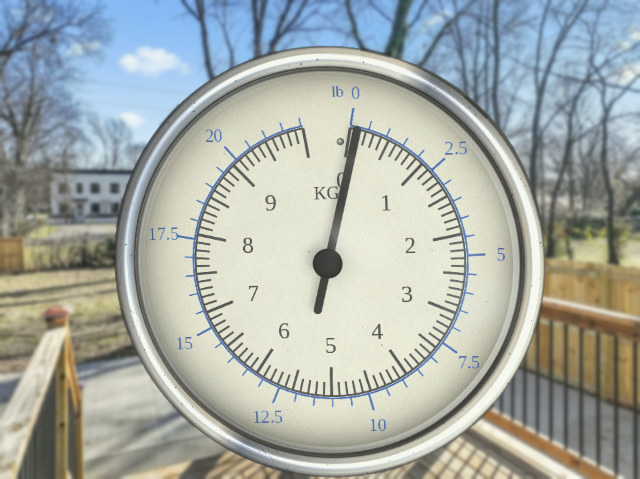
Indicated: {"value": 0.1, "unit": "kg"}
